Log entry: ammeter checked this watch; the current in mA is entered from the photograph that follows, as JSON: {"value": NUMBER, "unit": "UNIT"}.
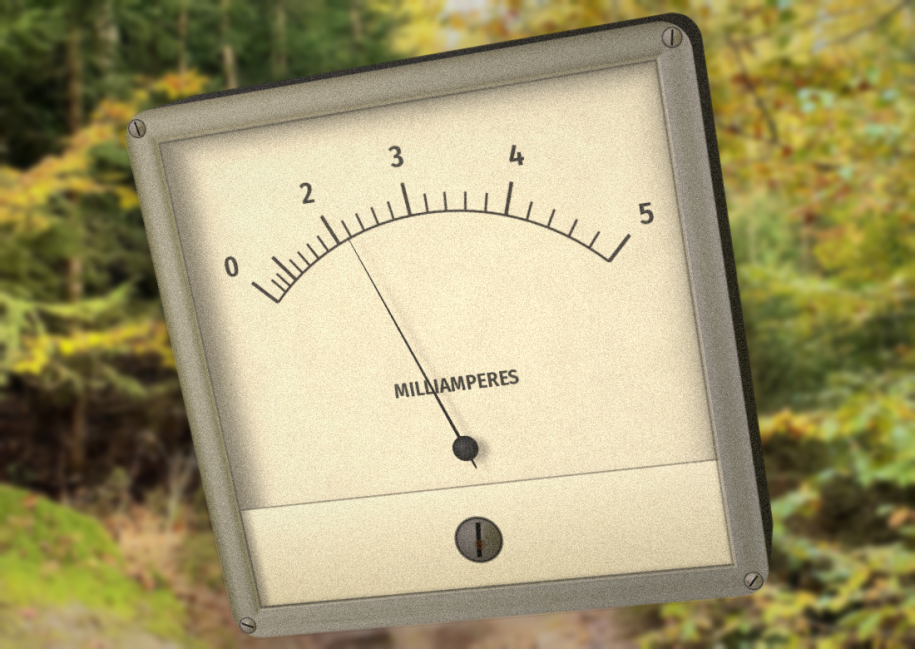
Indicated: {"value": 2.2, "unit": "mA"}
